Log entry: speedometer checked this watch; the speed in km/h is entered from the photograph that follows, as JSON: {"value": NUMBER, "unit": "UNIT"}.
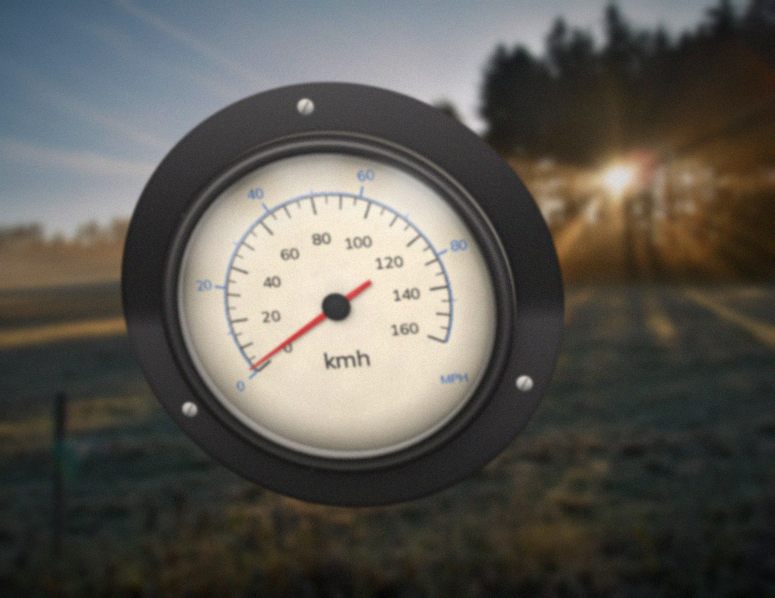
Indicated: {"value": 2.5, "unit": "km/h"}
